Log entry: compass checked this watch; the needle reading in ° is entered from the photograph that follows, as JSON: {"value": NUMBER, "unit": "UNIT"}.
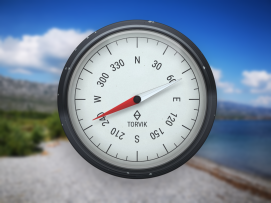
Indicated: {"value": 245, "unit": "°"}
